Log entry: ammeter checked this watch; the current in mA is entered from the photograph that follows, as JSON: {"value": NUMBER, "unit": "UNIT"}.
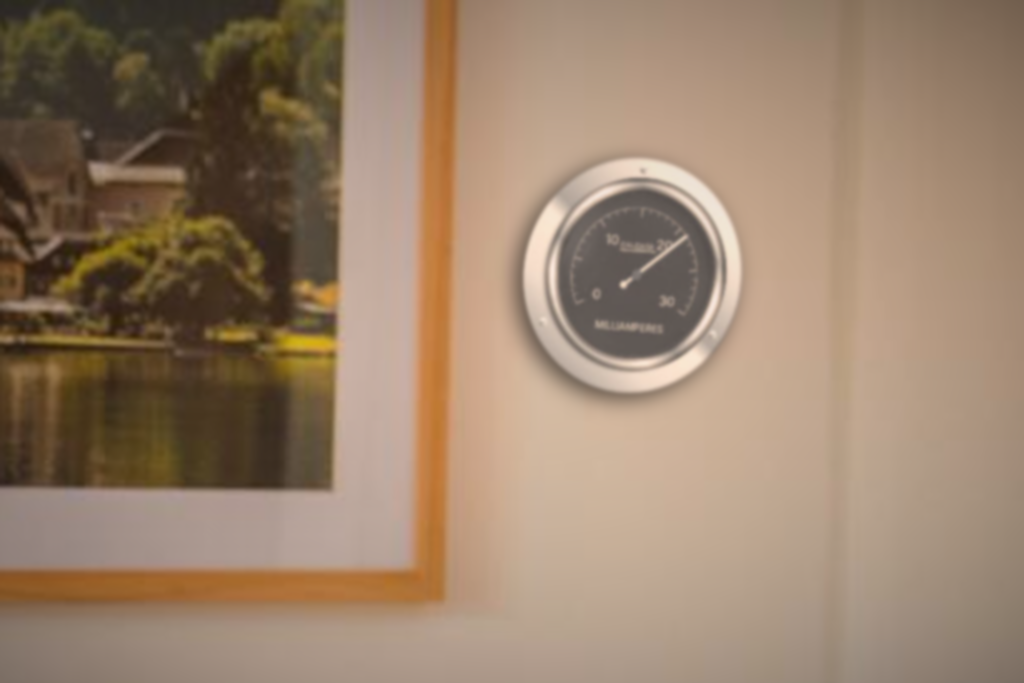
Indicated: {"value": 21, "unit": "mA"}
